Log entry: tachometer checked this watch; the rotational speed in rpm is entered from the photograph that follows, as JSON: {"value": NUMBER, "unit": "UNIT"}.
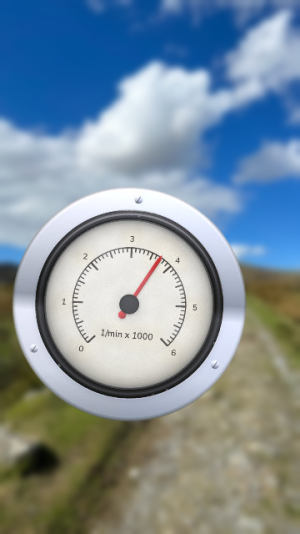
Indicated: {"value": 3700, "unit": "rpm"}
